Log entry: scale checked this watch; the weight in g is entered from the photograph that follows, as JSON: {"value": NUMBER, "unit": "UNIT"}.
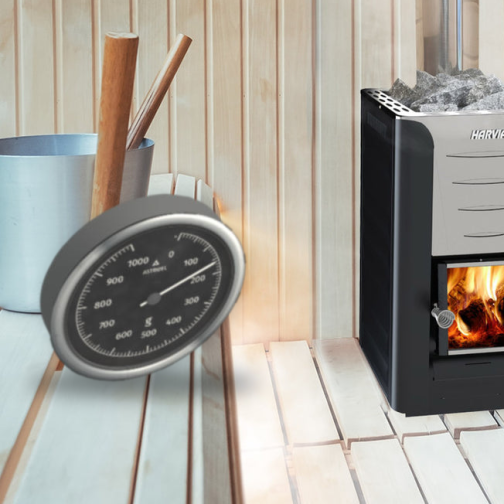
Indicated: {"value": 150, "unit": "g"}
